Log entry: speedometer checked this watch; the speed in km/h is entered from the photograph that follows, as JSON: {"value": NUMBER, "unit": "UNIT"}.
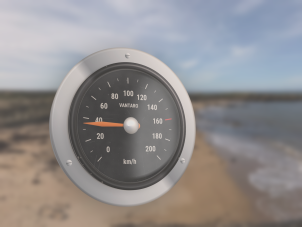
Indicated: {"value": 35, "unit": "km/h"}
